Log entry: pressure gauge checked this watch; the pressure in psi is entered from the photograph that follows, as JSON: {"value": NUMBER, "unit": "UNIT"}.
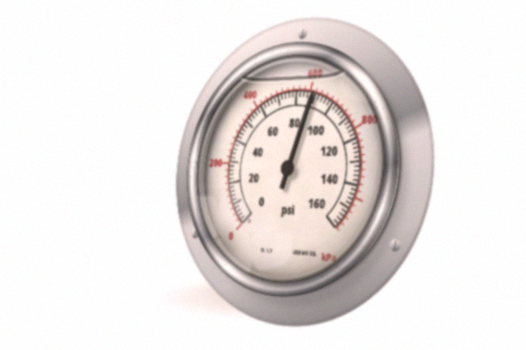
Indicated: {"value": 90, "unit": "psi"}
